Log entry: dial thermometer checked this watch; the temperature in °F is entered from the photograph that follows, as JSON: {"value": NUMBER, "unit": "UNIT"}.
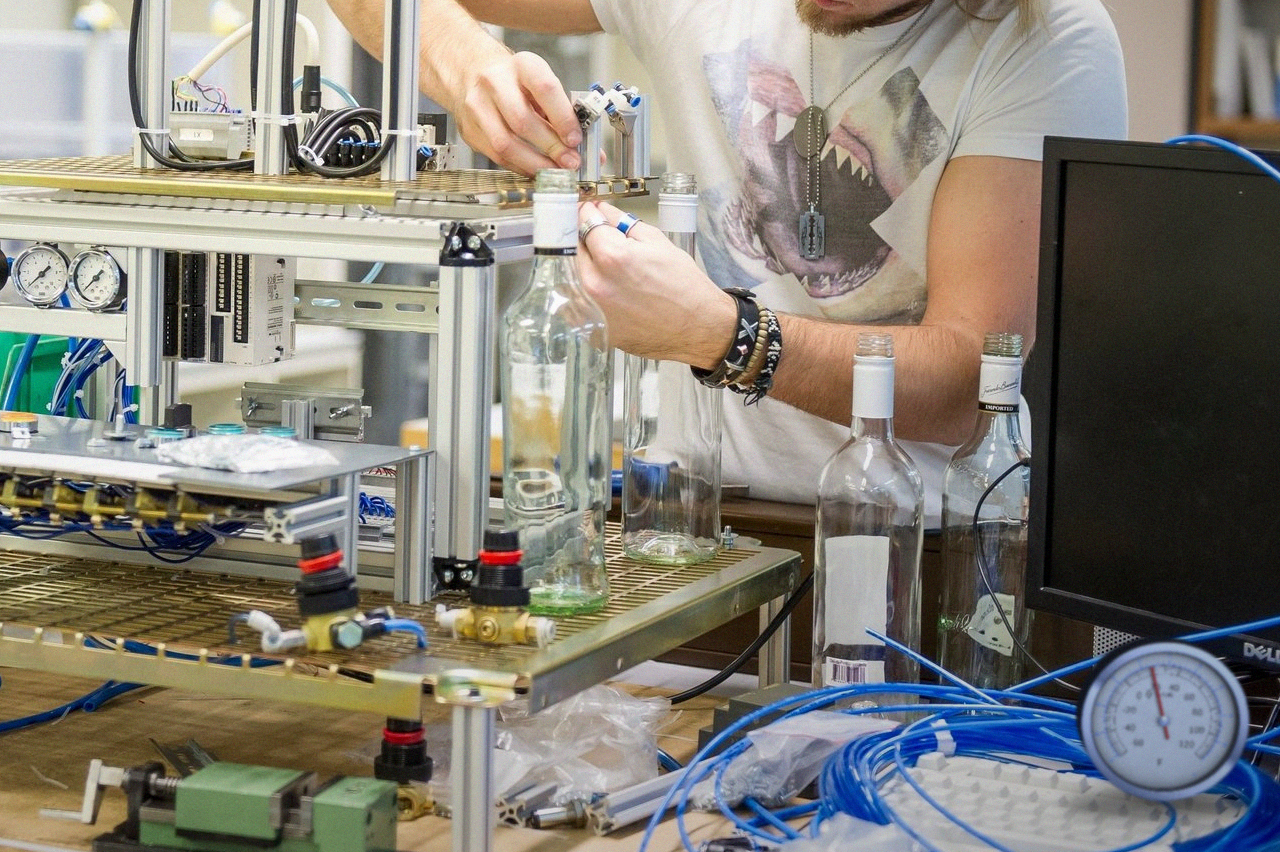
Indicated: {"value": 20, "unit": "°F"}
